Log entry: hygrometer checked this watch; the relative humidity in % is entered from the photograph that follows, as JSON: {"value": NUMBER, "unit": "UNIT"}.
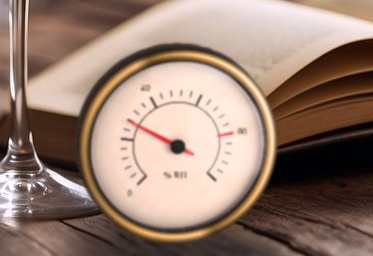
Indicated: {"value": 28, "unit": "%"}
